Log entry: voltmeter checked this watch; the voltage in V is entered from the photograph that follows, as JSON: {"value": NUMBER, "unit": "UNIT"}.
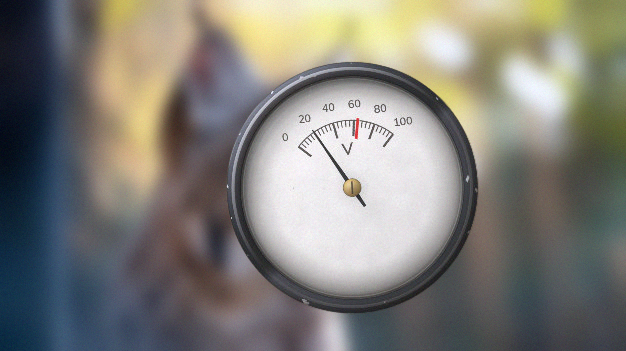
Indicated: {"value": 20, "unit": "V"}
